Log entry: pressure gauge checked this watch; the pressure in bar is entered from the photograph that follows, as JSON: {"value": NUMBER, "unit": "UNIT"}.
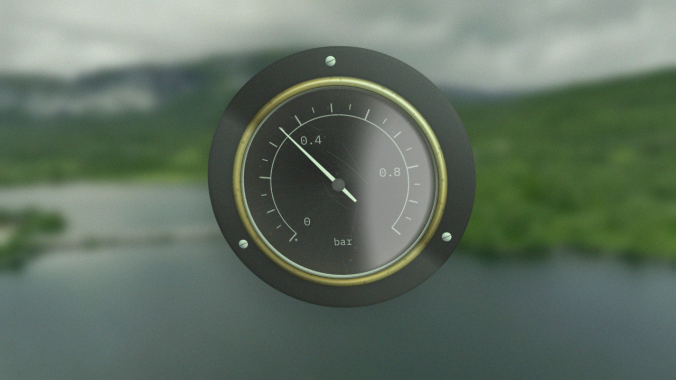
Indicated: {"value": 0.35, "unit": "bar"}
